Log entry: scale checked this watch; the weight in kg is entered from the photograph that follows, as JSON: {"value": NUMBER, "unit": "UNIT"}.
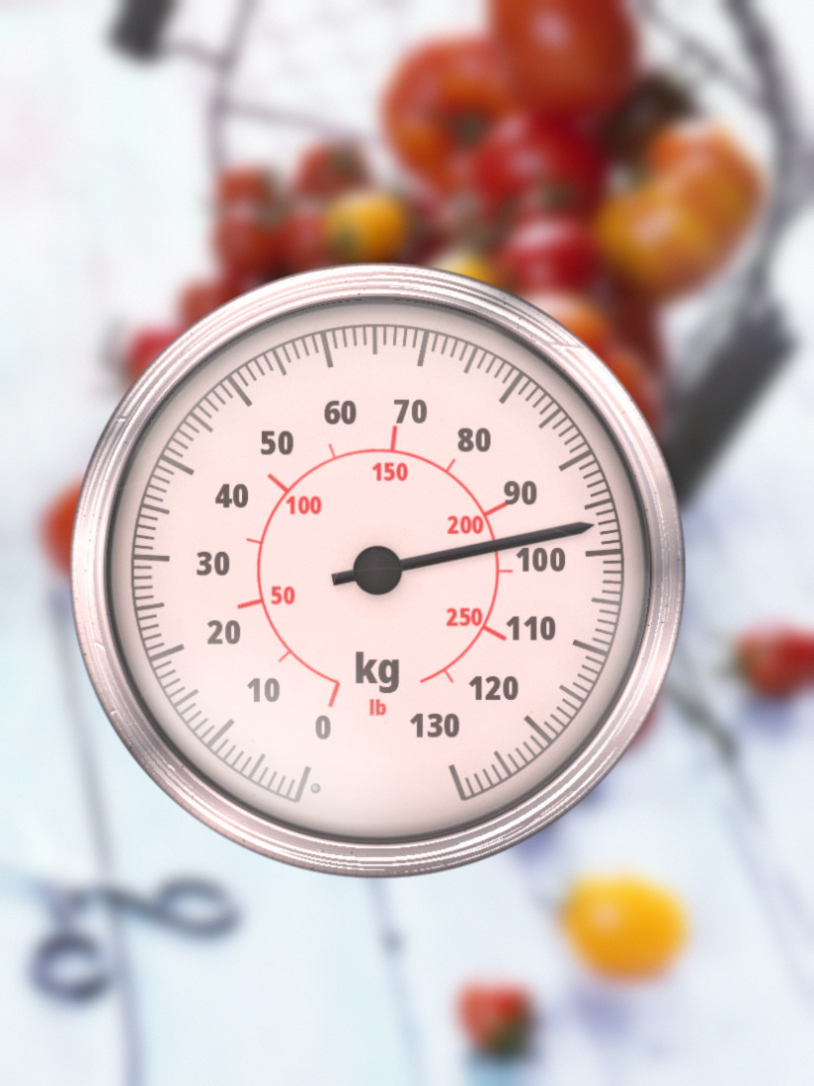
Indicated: {"value": 97, "unit": "kg"}
